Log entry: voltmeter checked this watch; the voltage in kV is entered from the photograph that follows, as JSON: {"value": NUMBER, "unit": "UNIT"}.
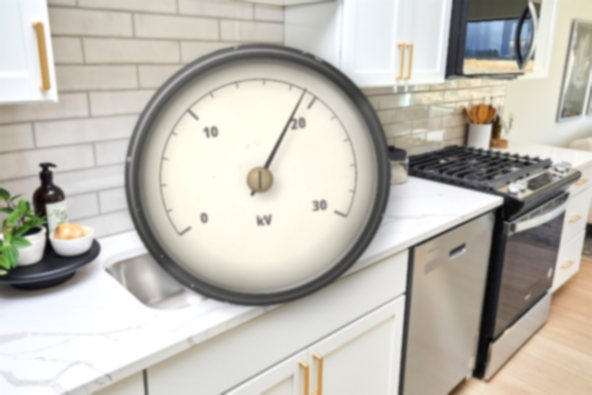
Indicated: {"value": 19, "unit": "kV"}
